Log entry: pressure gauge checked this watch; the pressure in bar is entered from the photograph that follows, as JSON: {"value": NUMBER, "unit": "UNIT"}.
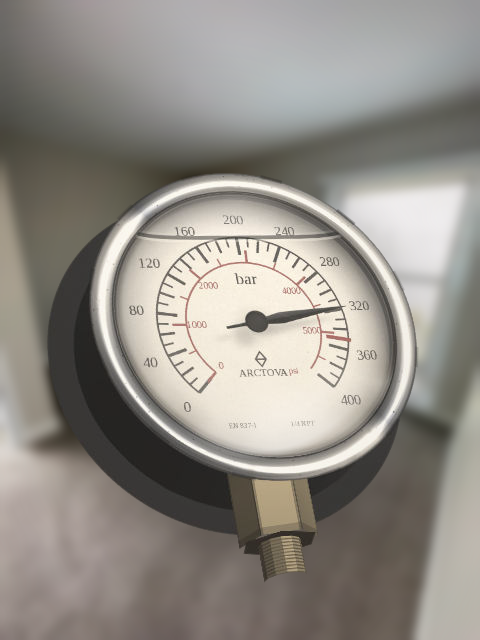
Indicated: {"value": 320, "unit": "bar"}
